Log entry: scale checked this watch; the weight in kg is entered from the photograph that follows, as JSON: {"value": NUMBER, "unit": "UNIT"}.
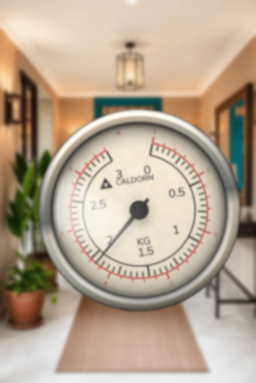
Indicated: {"value": 1.95, "unit": "kg"}
